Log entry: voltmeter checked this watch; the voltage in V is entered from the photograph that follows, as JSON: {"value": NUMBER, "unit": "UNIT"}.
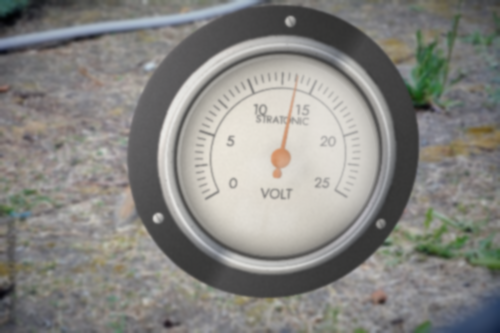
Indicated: {"value": 13.5, "unit": "V"}
